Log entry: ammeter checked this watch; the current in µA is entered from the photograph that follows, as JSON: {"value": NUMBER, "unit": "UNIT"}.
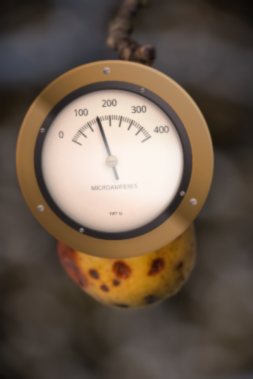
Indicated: {"value": 150, "unit": "µA"}
